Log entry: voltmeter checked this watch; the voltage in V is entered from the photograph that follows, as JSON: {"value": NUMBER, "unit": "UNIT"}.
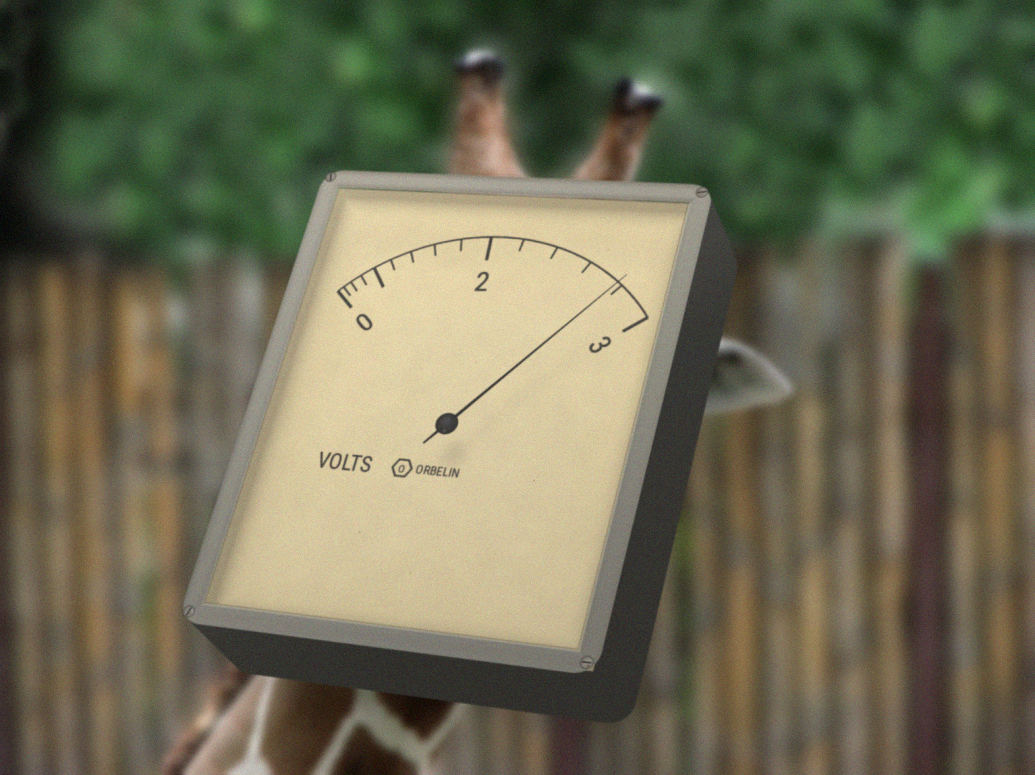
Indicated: {"value": 2.8, "unit": "V"}
